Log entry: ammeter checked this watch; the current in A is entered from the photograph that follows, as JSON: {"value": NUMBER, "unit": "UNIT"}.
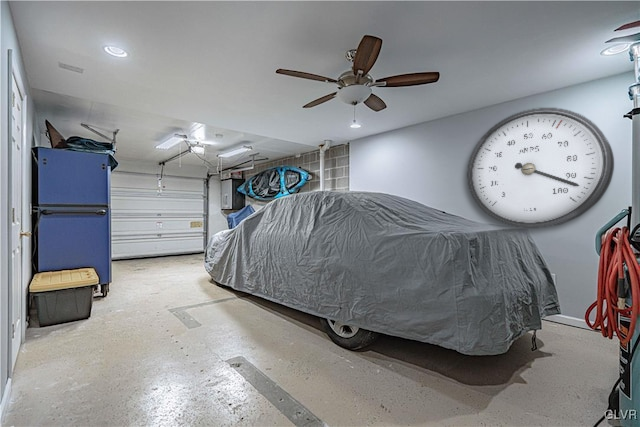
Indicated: {"value": 94, "unit": "A"}
